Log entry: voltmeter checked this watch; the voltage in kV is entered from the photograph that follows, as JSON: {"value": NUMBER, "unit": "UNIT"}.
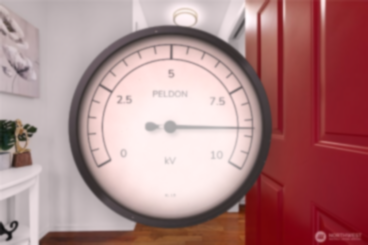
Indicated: {"value": 8.75, "unit": "kV"}
